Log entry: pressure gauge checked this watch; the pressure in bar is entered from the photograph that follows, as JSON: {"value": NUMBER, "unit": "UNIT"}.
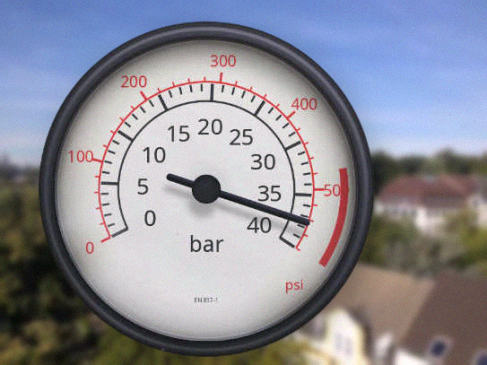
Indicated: {"value": 37.5, "unit": "bar"}
